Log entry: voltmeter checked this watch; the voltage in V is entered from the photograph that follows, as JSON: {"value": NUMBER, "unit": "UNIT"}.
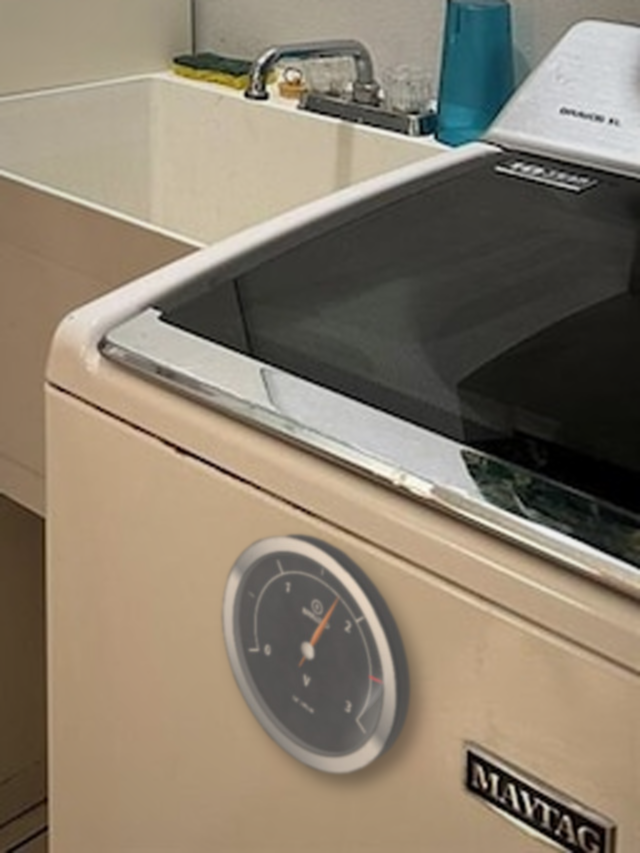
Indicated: {"value": 1.75, "unit": "V"}
